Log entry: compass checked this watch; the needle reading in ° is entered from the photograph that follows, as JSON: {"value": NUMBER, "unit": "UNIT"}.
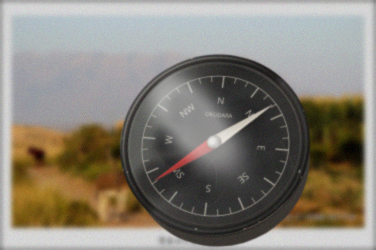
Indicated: {"value": 230, "unit": "°"}
